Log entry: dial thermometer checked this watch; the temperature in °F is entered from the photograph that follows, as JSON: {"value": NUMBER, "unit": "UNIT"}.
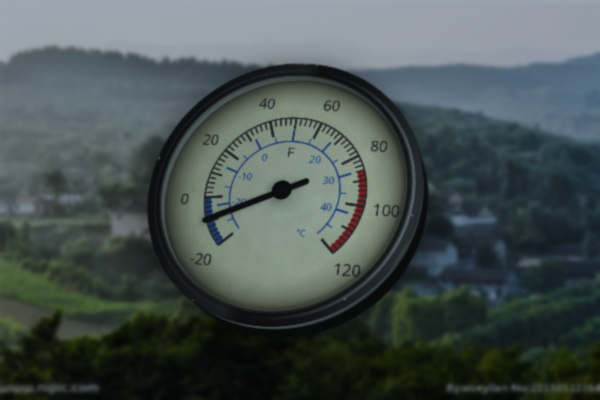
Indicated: {"value": -10, "unit": "°F"}
